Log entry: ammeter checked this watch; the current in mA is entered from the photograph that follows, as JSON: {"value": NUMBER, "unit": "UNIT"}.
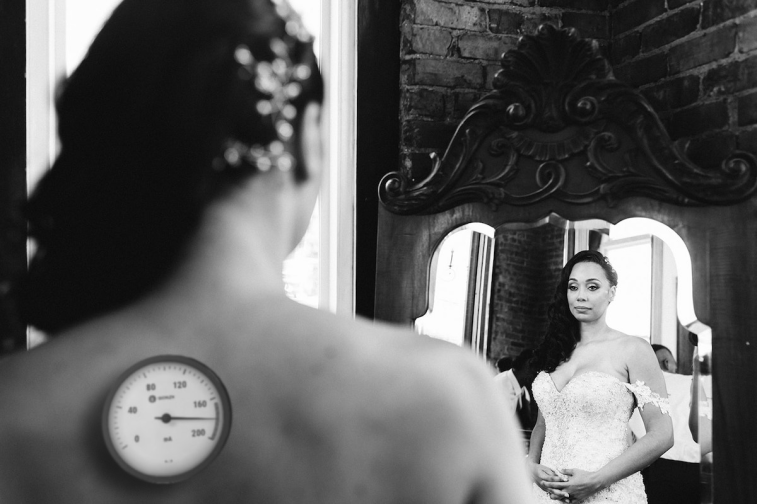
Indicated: {"value": 180, "unit": "mA"}
